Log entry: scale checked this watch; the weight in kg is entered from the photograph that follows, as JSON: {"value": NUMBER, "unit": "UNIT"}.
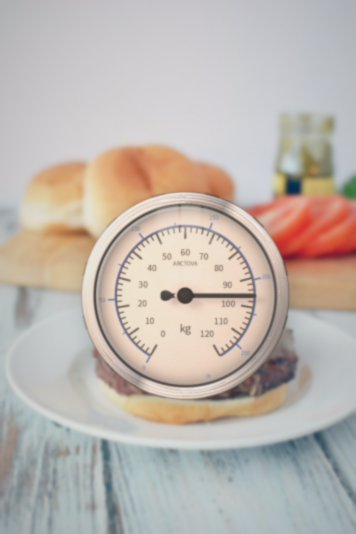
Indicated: {"value": 96, "unit": "kg"}
